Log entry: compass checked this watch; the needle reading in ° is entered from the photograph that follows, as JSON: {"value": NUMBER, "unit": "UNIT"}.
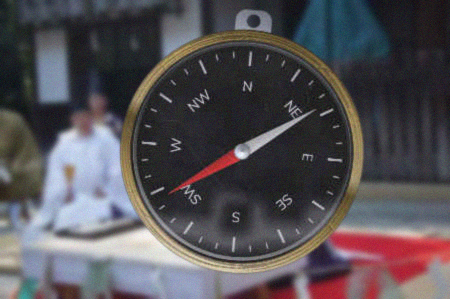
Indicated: {"value": 235, "unit": "°"}
